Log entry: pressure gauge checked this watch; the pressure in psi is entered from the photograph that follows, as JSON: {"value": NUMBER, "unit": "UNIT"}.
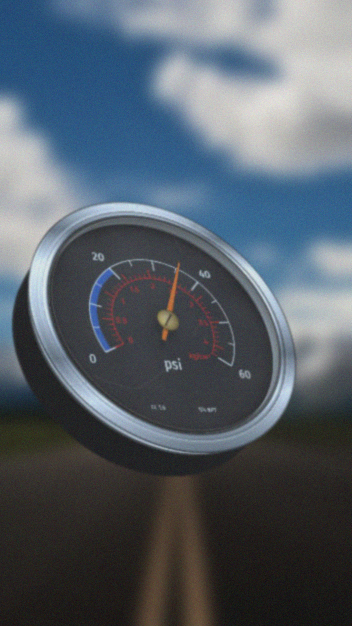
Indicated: {"value": 35, "unit": "psi"}
